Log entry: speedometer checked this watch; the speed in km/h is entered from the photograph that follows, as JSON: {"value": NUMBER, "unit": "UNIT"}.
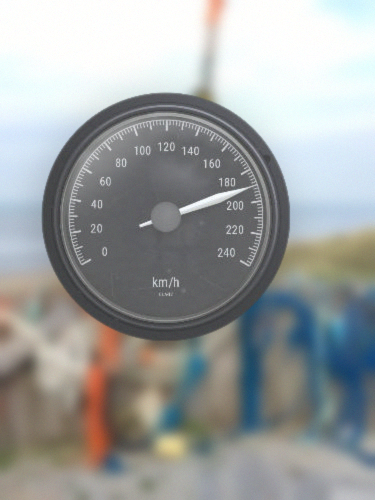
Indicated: {"value": 190, "unit": "km/h"}
